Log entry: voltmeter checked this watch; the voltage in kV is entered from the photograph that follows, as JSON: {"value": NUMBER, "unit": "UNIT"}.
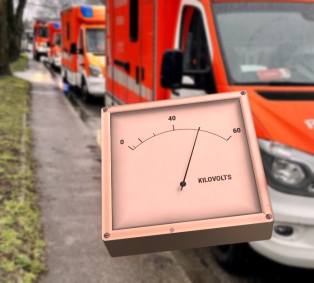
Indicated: {"value": 50, "unit": "kV"}
